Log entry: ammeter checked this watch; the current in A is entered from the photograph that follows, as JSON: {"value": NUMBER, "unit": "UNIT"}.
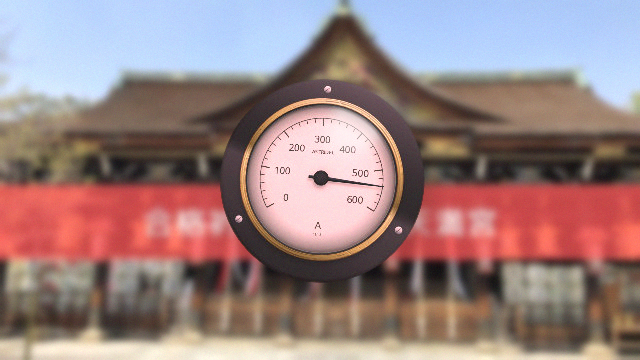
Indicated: {"value": 540, "unit": "A"}
